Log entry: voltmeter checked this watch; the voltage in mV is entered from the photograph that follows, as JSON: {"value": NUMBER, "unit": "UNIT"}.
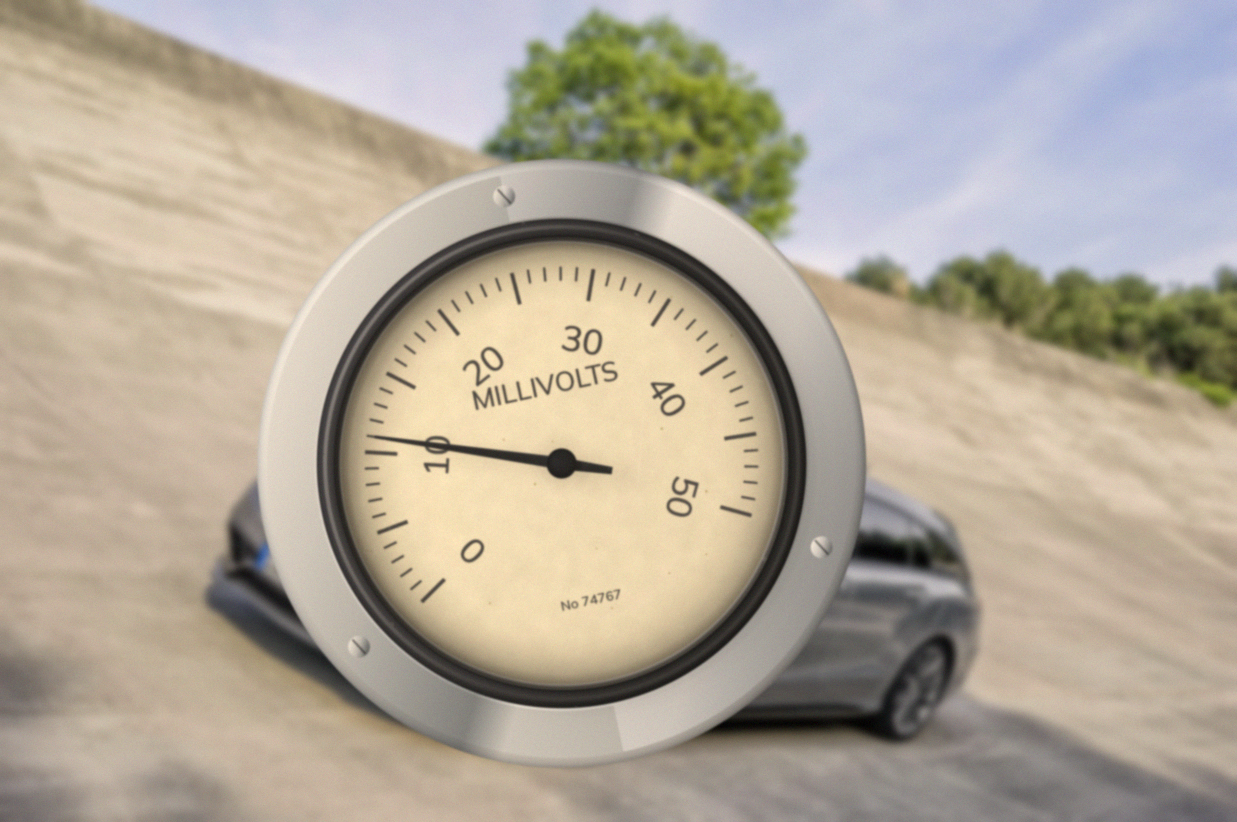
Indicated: {"value": 11, "unit": "mV"}
